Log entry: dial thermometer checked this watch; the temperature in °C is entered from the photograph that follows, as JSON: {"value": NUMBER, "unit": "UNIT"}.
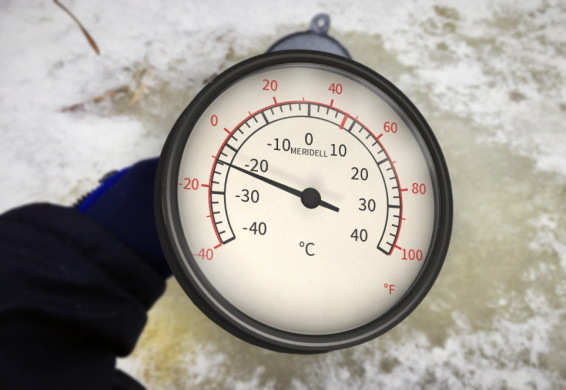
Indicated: {"value": -24, "unit": "°C"}
